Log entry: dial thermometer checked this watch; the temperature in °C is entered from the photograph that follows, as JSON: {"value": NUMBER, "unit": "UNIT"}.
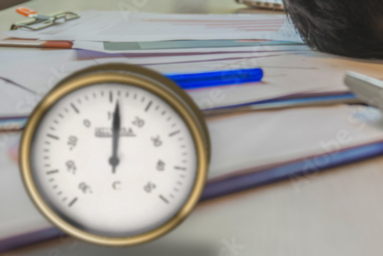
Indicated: {"value": 12, "unit": "°C"}
